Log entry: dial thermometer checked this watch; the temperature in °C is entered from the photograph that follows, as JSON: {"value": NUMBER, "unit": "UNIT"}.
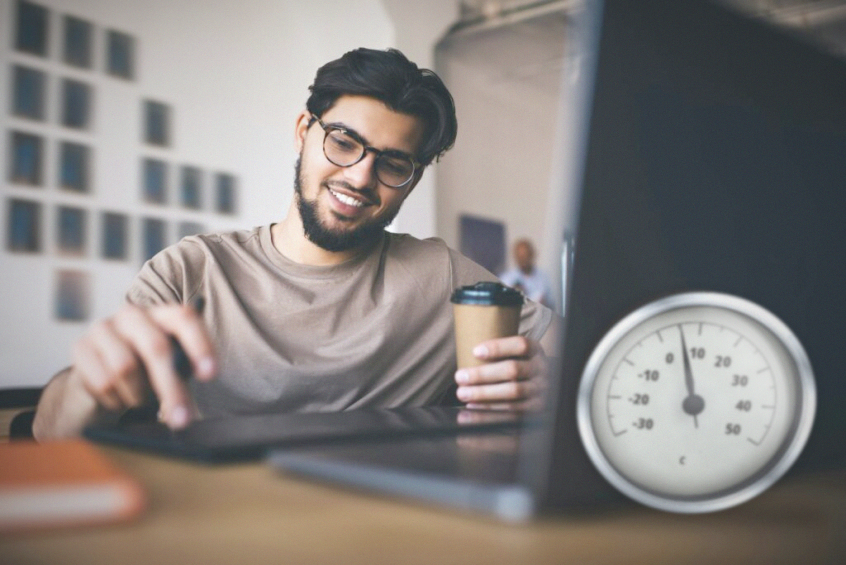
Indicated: {"value": 5, "unit": "°C"}
